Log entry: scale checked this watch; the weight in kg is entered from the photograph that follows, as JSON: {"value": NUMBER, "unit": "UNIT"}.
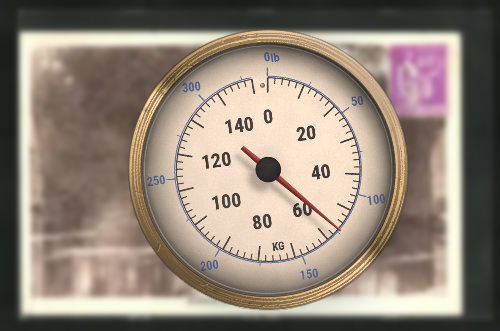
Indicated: {"value": 56, "unit": "kg"}
